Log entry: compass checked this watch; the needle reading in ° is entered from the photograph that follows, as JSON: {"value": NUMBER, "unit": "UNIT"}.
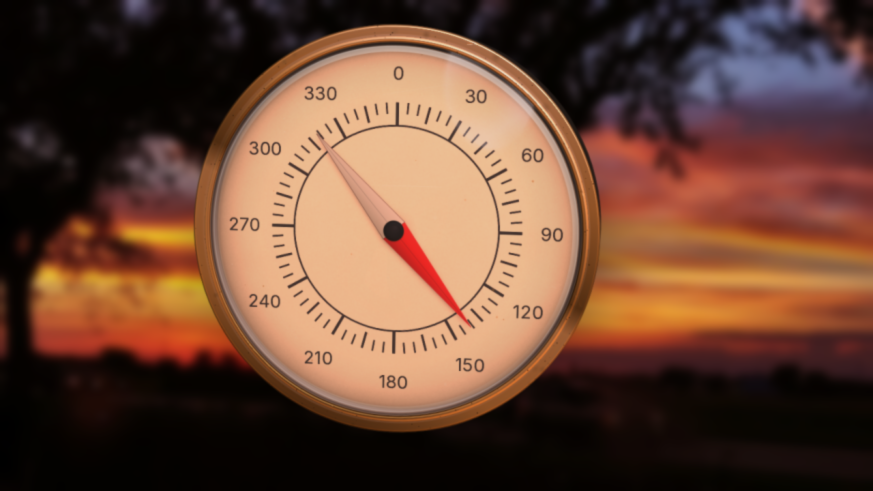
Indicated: {"value": 140, "unit": "°"}
